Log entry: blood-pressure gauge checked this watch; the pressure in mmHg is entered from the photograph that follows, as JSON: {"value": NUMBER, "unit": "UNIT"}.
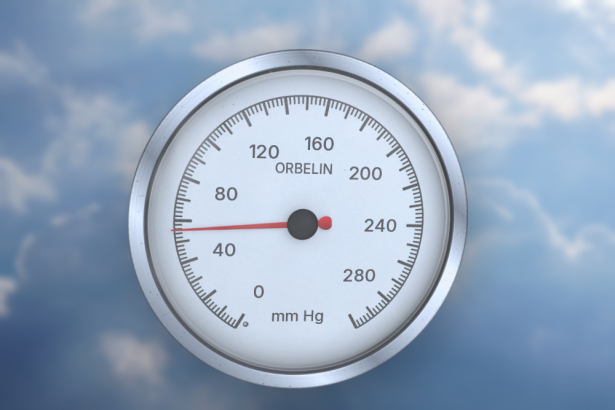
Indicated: {"value": 56, "unit": "mmHg"}
